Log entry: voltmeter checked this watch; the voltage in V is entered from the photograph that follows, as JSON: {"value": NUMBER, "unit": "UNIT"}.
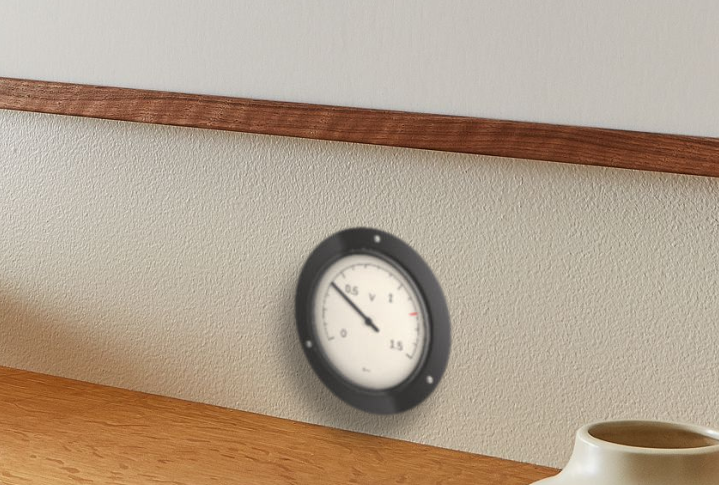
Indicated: {"value": 0.4, "unit": "V"}
